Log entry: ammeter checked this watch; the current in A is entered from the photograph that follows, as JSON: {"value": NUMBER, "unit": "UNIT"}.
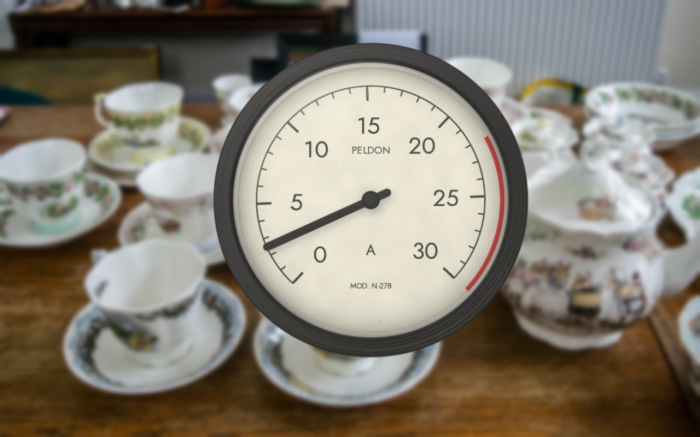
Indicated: {"value": 2.5, "unit": "A"}
